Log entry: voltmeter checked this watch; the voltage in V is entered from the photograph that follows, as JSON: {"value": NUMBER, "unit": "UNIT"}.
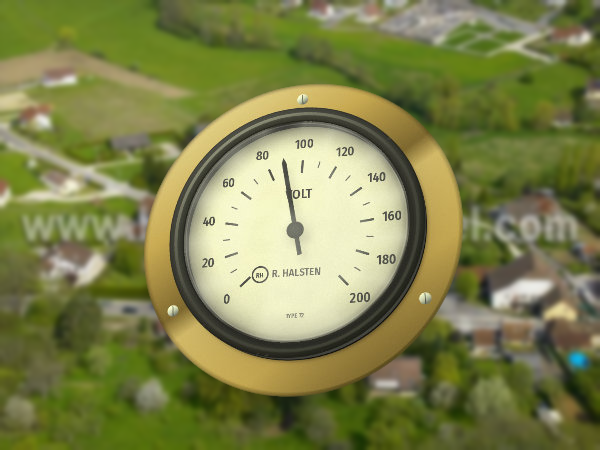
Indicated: {"value": 90, "unit": "V"}
